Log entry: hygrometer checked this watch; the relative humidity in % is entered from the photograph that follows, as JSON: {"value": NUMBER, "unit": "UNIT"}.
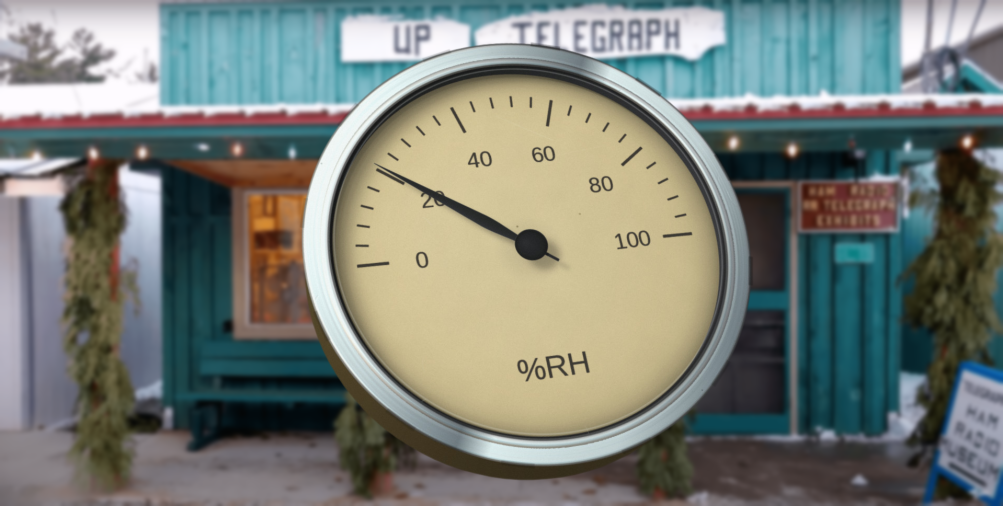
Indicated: {"value": 20, "unit": "%"}
